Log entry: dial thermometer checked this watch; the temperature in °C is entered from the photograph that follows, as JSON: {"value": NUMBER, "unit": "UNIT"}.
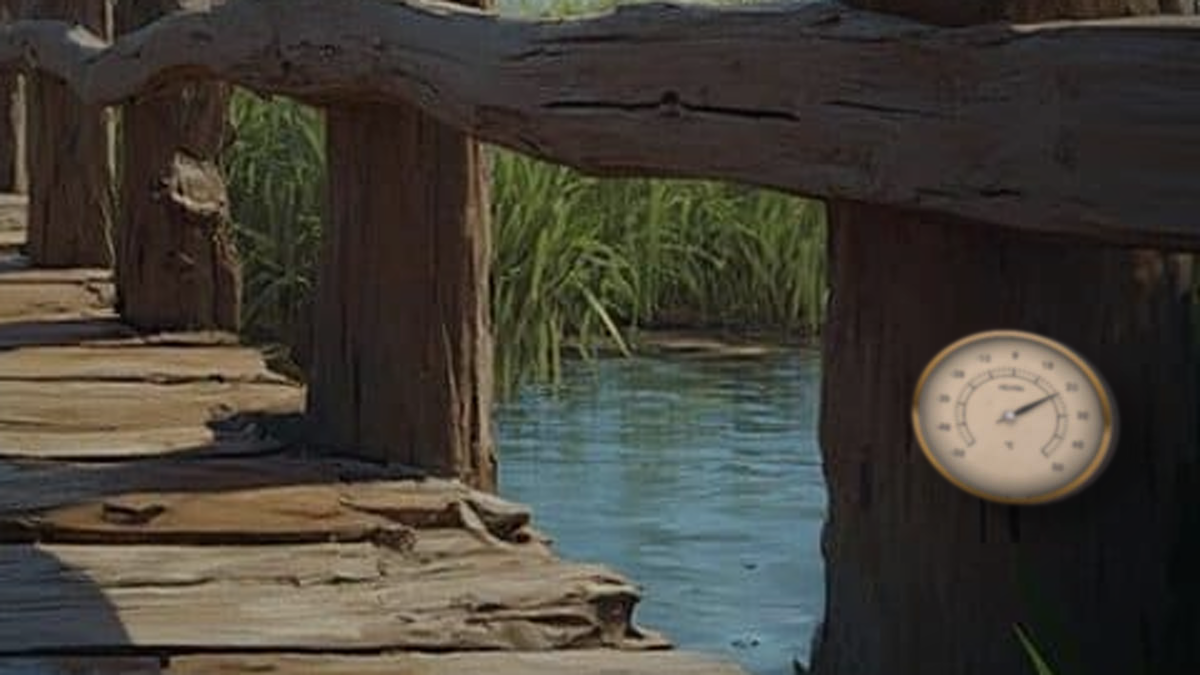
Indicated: {"value": 20, "unit": "°C"}
